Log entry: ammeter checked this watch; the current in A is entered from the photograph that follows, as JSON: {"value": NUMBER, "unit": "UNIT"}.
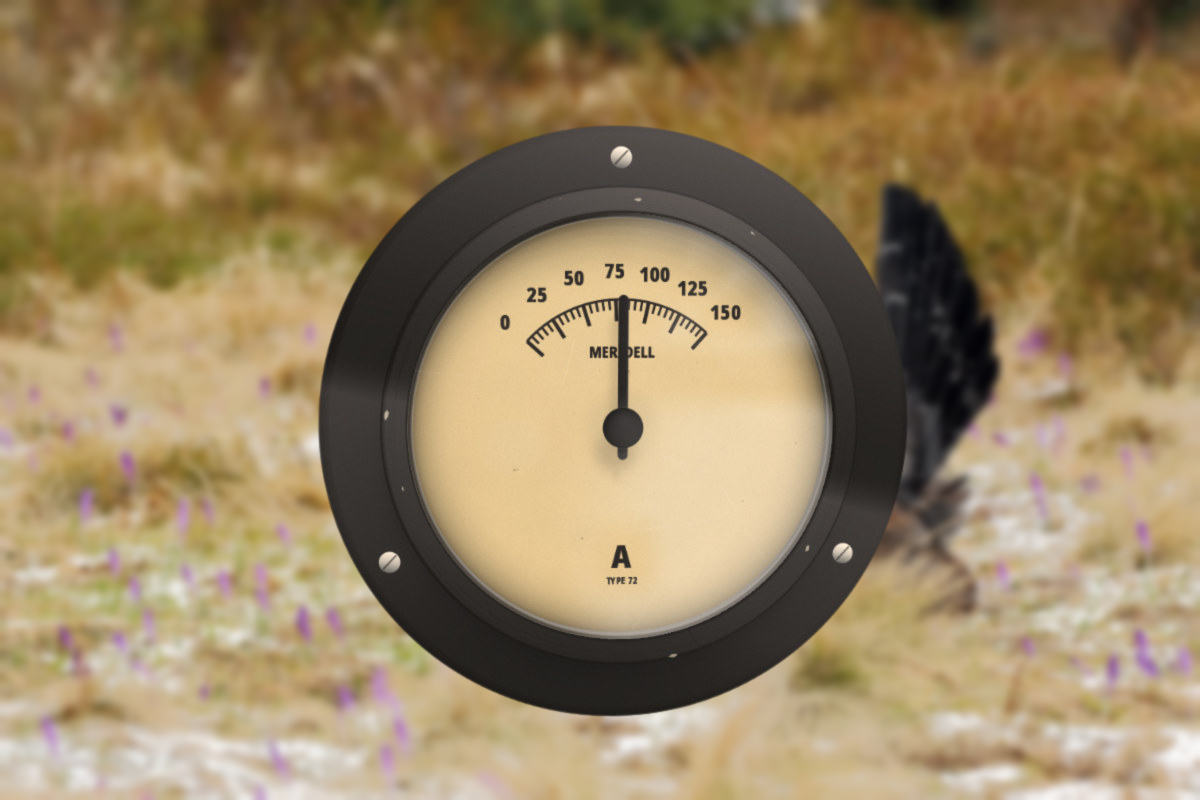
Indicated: {"value": 80, "unit": "A"}
